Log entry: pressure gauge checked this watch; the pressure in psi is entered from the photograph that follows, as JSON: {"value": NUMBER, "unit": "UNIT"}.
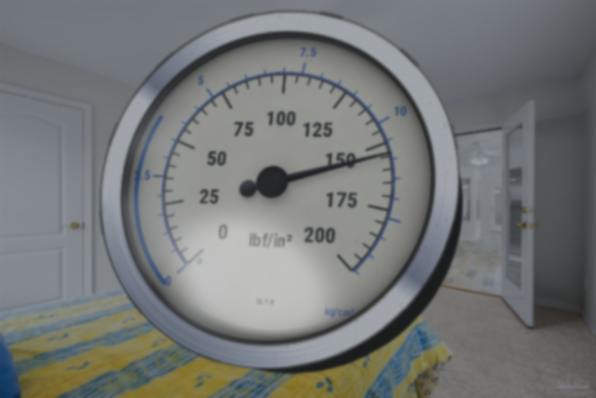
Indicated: {"value": 155, "unit": "psi"}
